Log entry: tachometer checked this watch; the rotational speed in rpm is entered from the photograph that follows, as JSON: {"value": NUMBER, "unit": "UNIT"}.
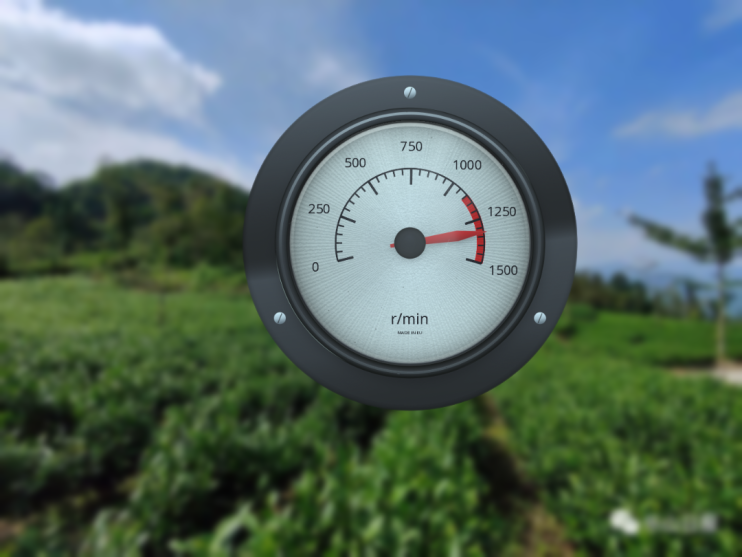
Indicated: {"value": 1325, "unit": "rpm"}
